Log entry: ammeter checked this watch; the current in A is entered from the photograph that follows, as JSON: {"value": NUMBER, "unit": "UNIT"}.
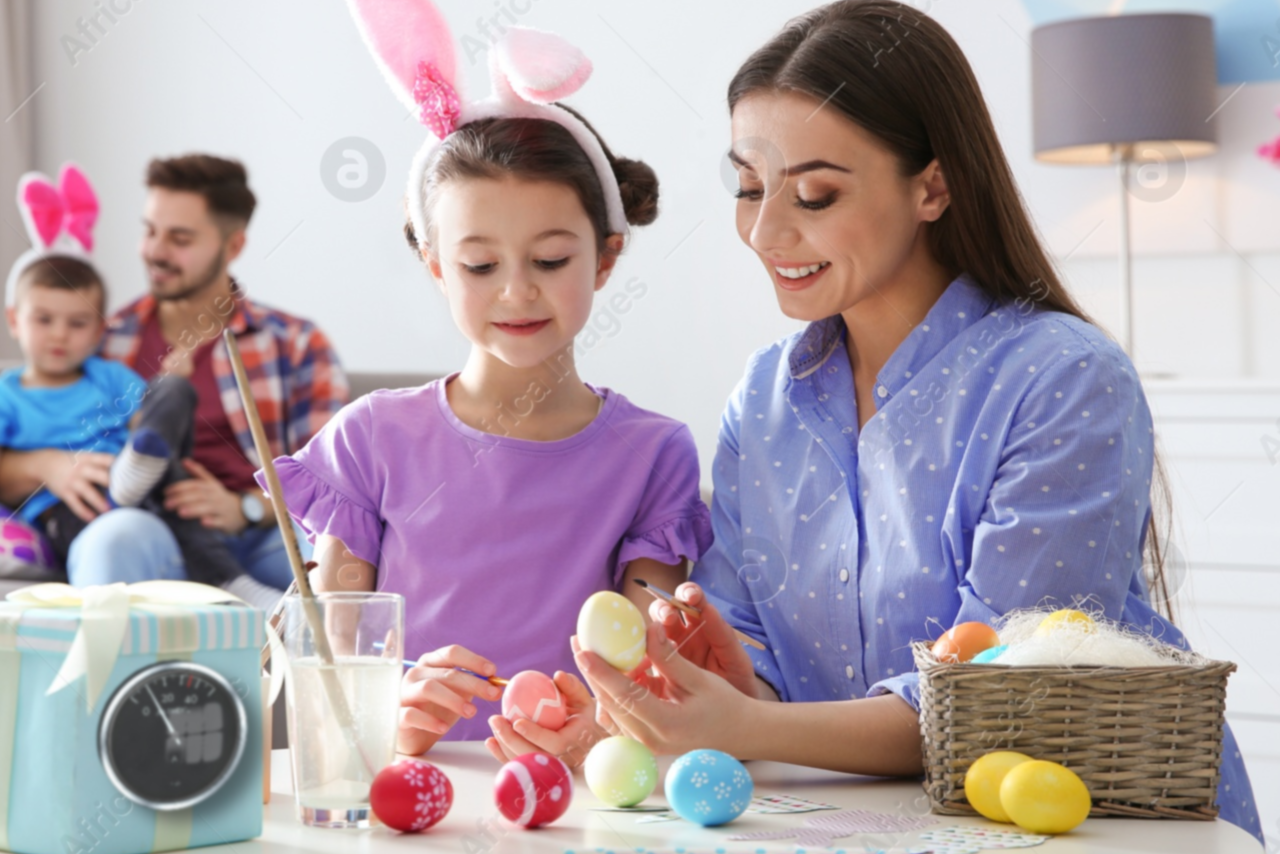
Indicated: {"value": 10, "unit": "A"}
